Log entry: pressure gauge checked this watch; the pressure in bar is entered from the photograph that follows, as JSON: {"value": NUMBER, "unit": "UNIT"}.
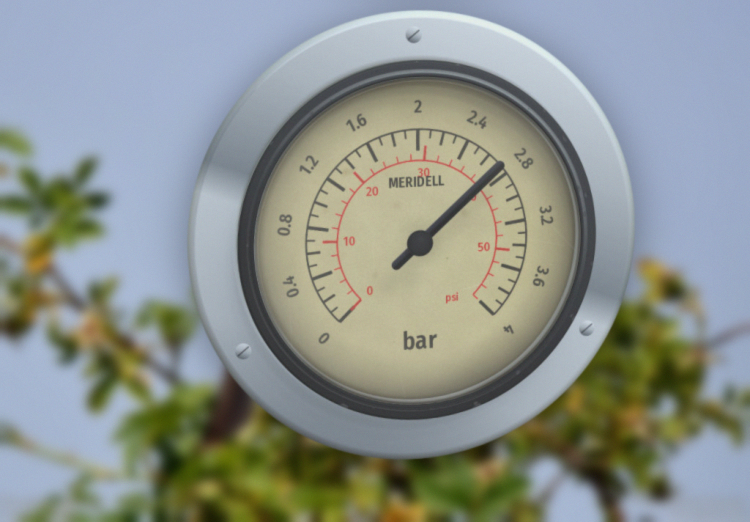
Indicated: {"value": 2.7, "unit": "bar"}
